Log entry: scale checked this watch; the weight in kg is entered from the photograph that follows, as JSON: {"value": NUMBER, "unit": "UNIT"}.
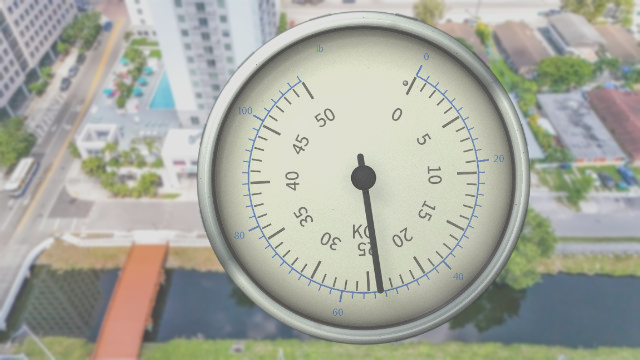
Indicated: {"value": 24, "unit": "kg"}
